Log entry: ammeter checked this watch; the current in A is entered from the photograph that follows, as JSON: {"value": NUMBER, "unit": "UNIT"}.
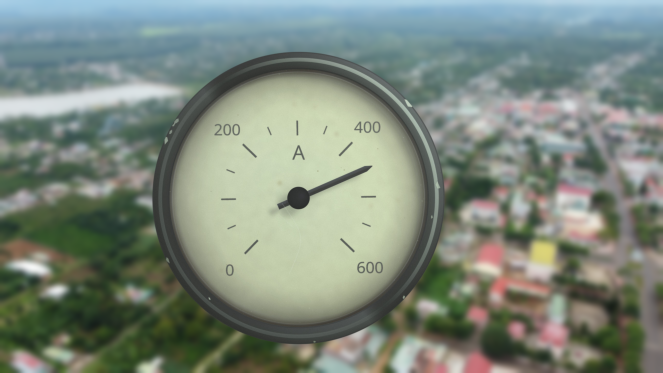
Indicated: {"value": 450, "unit": "A"}
